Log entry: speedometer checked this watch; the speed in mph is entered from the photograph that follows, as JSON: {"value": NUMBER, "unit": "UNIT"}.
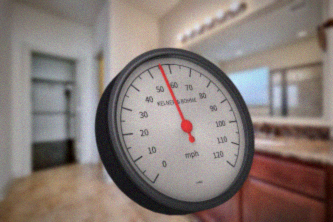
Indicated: {"value": 55, "unit": "mph"}
